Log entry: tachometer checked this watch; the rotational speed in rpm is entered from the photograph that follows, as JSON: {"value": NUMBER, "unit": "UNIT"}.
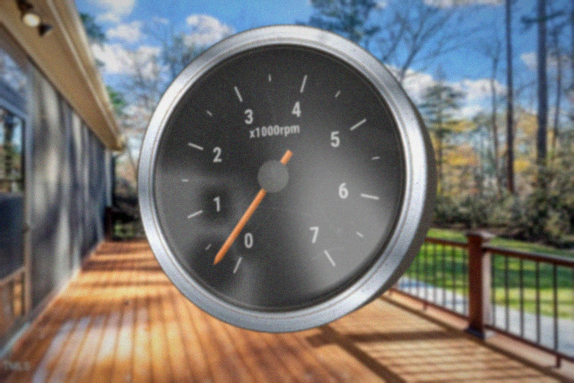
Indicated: {"value": 250, "unit": "rpm"}
